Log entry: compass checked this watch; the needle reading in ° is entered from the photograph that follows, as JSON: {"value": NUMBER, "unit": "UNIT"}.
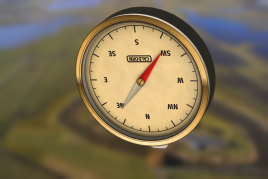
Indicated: {"value": 220, "unit": "°"}
